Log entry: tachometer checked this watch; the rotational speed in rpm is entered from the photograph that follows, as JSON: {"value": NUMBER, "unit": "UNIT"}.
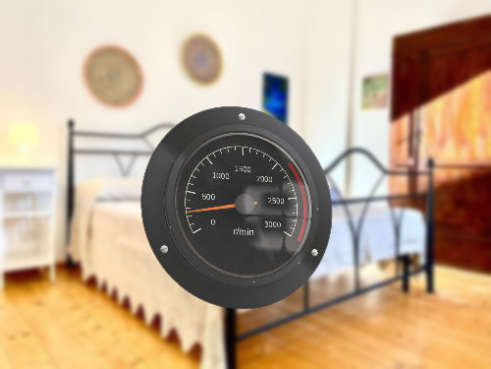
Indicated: {"value": 250, "unit": "rpm"}
